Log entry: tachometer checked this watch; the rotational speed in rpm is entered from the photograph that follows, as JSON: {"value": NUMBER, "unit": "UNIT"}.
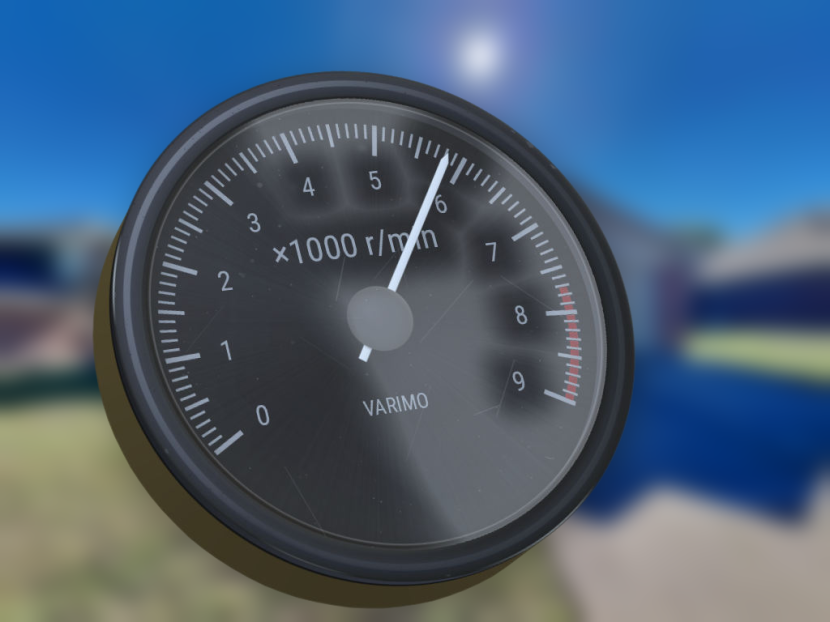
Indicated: {"value": 5800, "unit": "rpm"}
